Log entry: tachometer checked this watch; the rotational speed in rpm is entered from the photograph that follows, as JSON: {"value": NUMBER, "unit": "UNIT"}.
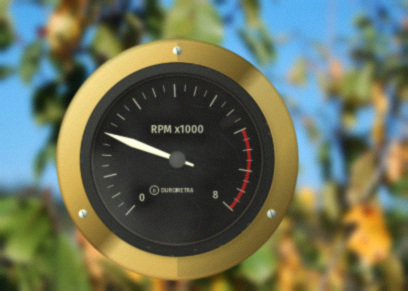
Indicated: {"value": 2000, "unit": "rpm"}
